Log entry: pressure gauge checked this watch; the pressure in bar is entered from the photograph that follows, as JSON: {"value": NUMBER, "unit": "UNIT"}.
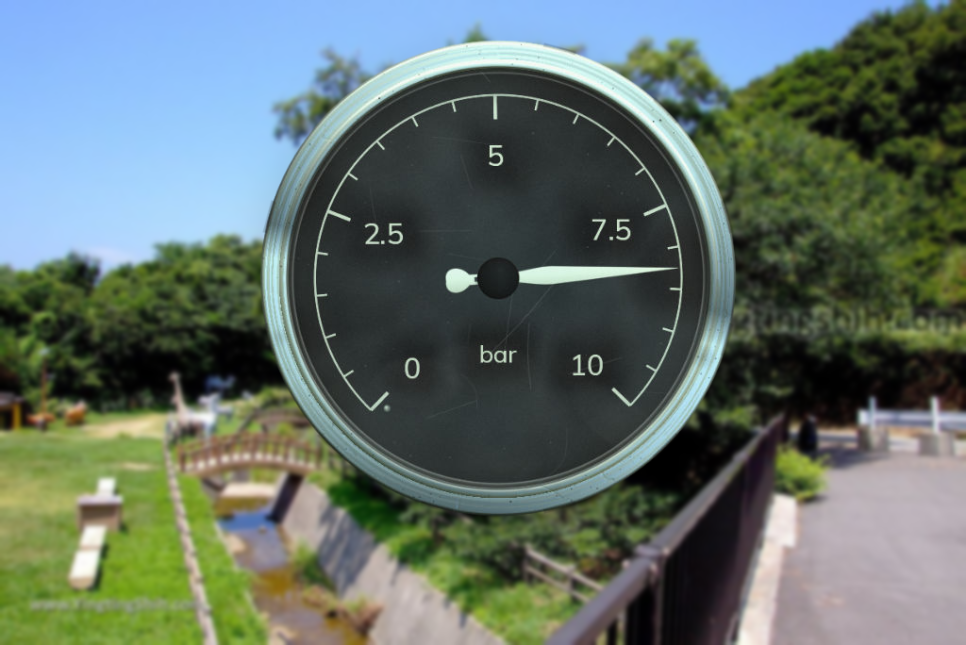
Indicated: {"value": 8.25, "unit": "bar"}
